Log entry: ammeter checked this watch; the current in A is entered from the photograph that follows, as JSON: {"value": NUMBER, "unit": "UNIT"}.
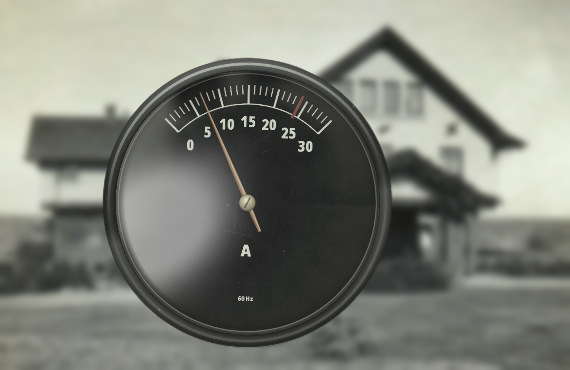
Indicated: {"value": 7, "unit": "A"}
